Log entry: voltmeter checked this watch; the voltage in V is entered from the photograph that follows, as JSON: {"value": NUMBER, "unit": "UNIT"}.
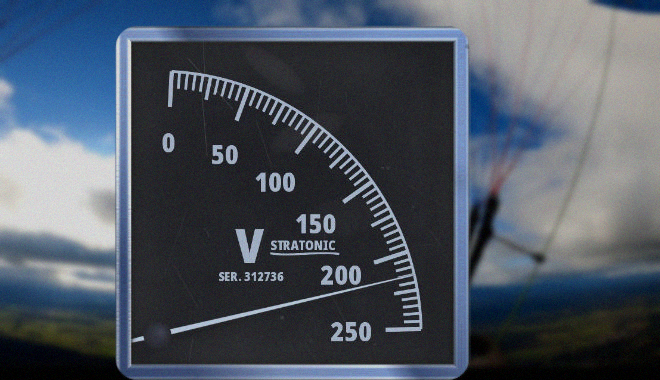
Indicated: {"value": 215, "unit": "V"}
